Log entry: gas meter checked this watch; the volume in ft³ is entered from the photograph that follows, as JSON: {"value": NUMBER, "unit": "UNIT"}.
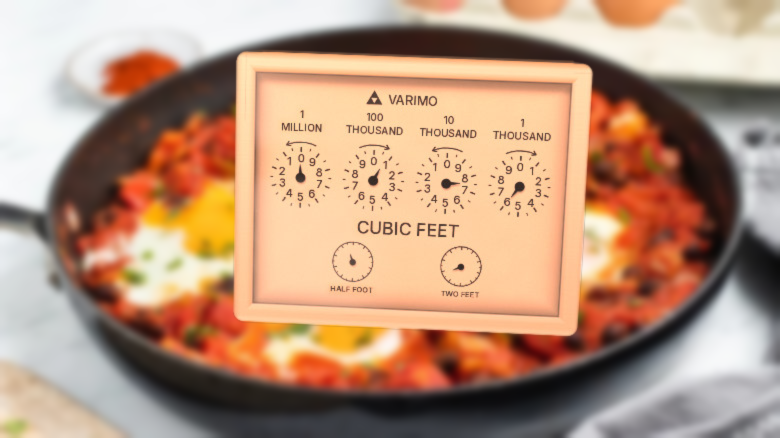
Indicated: {"value": 7600, "unit": "ft³"}
